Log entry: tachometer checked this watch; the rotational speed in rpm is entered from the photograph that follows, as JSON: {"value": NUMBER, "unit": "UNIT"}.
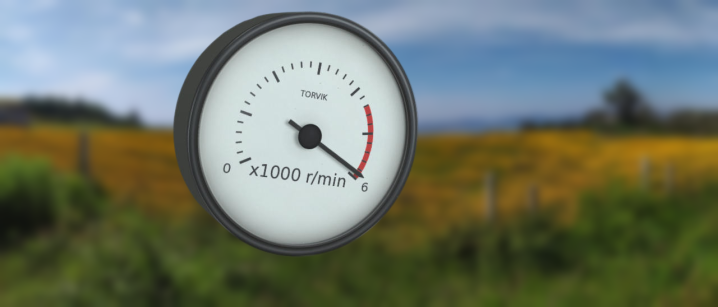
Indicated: {"value": 5900, "unit": "rpm"}
